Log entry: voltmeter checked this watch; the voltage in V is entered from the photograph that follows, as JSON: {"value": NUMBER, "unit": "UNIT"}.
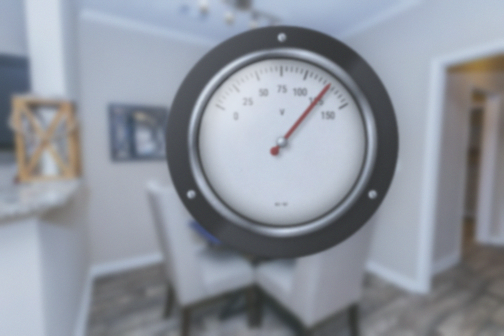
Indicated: {"value": 125, "unit": "V"}
